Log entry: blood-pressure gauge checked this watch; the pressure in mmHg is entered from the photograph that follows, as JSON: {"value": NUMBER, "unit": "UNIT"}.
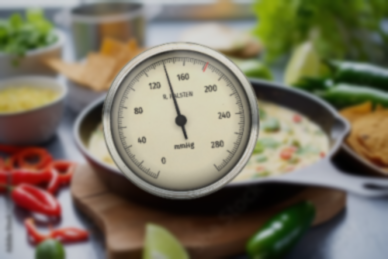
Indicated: {"value": 140, "unit": "mmHg"}
